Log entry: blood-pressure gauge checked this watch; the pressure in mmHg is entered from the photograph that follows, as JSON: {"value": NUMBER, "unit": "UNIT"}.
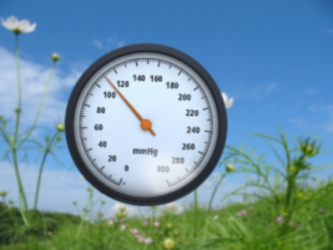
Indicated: {"value": 110, "unit": "mmHg"}
